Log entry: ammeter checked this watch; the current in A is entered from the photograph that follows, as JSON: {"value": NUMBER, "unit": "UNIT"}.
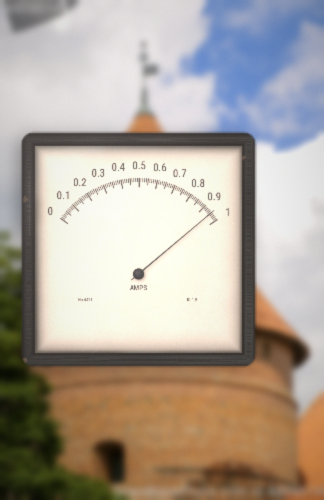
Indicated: {"value": 0.95, "unit": "A"}
